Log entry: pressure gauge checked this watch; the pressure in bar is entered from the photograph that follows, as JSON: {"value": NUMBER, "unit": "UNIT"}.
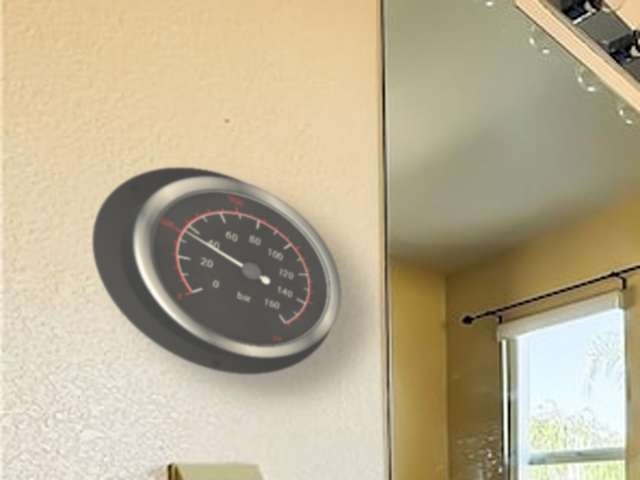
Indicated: {"value": 35, "unit": "bar"}
